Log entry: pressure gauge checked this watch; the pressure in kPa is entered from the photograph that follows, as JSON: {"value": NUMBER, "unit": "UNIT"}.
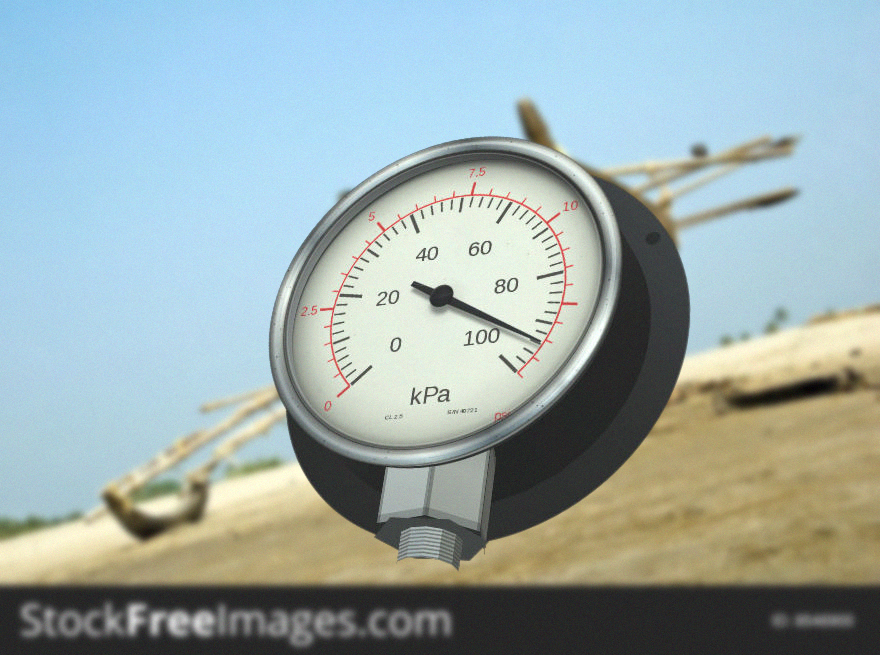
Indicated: {"value": 94, "unit": "kPa"}
